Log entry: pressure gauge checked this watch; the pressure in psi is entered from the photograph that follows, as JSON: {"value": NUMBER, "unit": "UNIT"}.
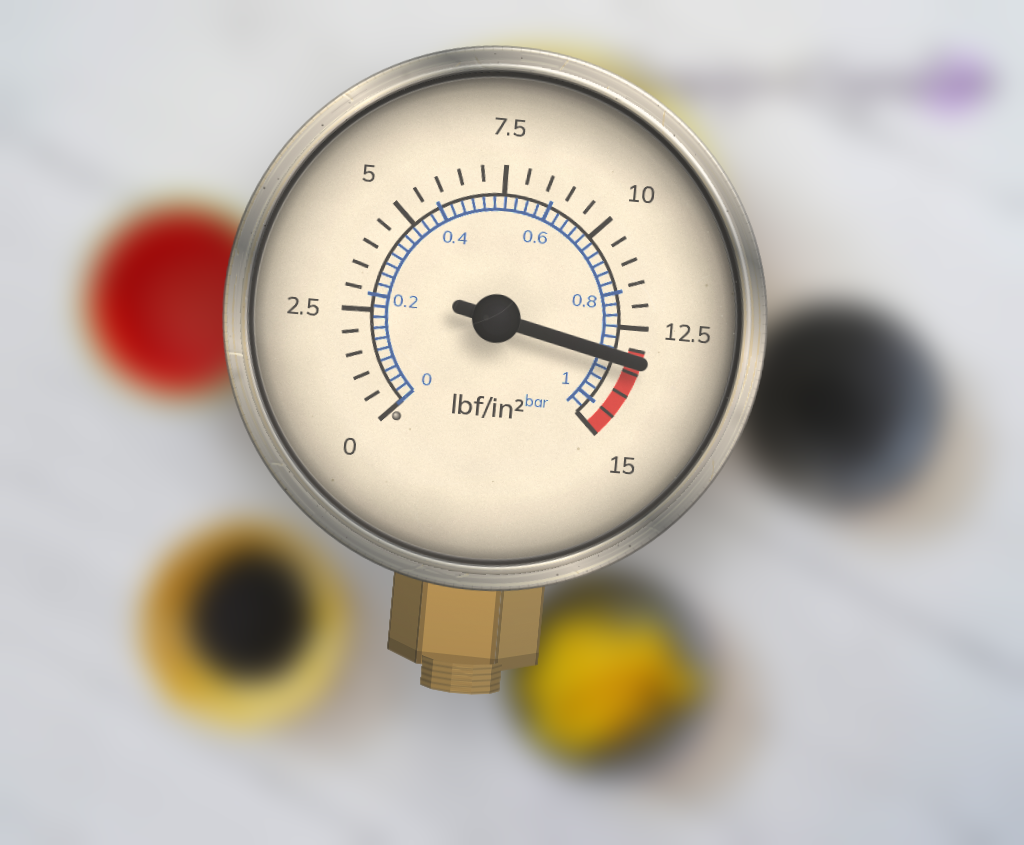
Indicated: {"value": 13.25, "unit": "psi"}
